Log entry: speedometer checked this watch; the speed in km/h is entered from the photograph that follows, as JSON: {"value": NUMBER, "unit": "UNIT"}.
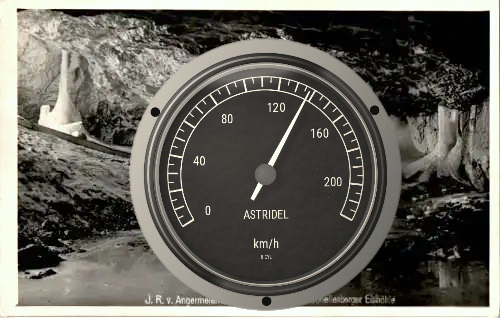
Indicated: {"value": 137.5, "unit": "km/h"}
